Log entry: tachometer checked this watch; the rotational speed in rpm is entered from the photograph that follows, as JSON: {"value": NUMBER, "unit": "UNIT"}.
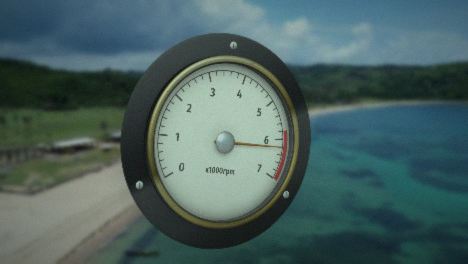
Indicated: {"value": 6200, "unit": "rpm"}
